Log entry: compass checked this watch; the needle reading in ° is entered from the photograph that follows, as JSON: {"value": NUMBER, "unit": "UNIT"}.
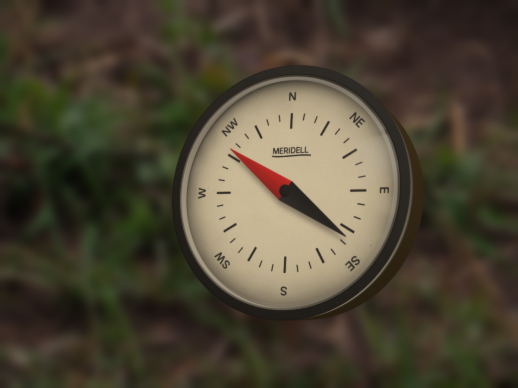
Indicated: {"value": 305, "unit": "°"}
